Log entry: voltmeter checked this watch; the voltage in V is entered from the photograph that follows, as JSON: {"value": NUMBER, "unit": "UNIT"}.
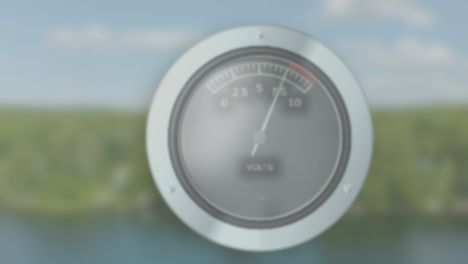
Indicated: {"value": 7.5, "unit": "V"}
